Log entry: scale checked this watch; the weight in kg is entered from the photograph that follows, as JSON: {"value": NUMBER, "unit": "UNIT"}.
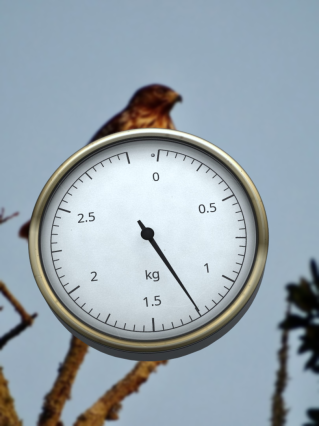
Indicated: {"value": 1.25, "unit": "kg"}
